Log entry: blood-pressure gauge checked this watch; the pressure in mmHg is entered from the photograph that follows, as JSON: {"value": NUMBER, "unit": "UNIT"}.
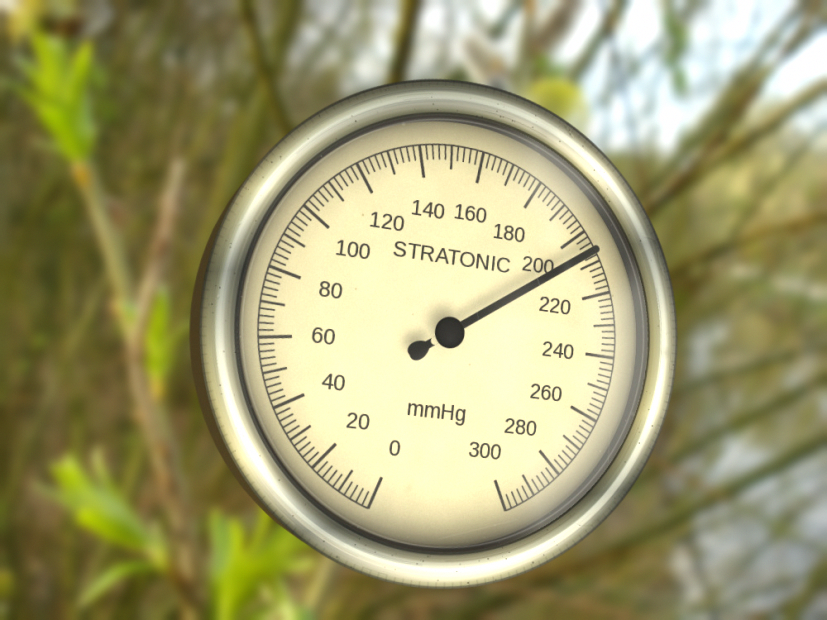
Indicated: {"value": 206, "unit": "mmHg"}
